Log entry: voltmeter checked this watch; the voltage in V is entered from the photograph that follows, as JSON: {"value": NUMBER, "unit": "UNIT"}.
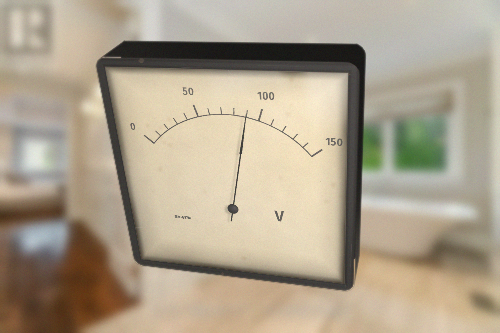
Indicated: {"value": 90, "unit": "V"}
